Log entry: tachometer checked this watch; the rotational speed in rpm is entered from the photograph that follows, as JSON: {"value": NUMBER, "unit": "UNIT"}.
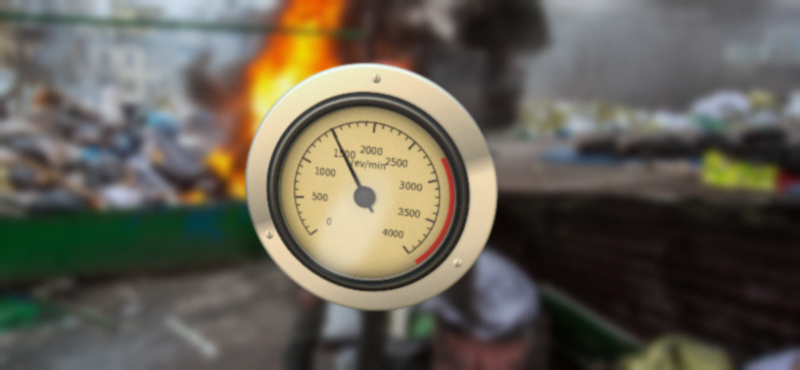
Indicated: {"value": 1500, "unit": "rpm"}
